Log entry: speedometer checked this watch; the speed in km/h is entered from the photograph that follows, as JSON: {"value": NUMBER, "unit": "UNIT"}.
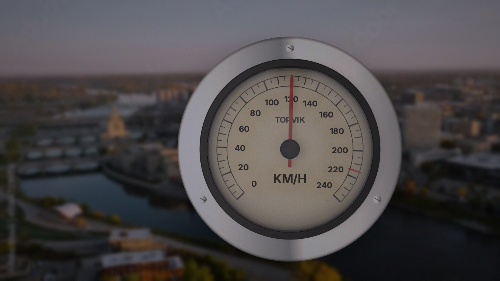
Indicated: {"value": 120, "unit": "km/h"}
